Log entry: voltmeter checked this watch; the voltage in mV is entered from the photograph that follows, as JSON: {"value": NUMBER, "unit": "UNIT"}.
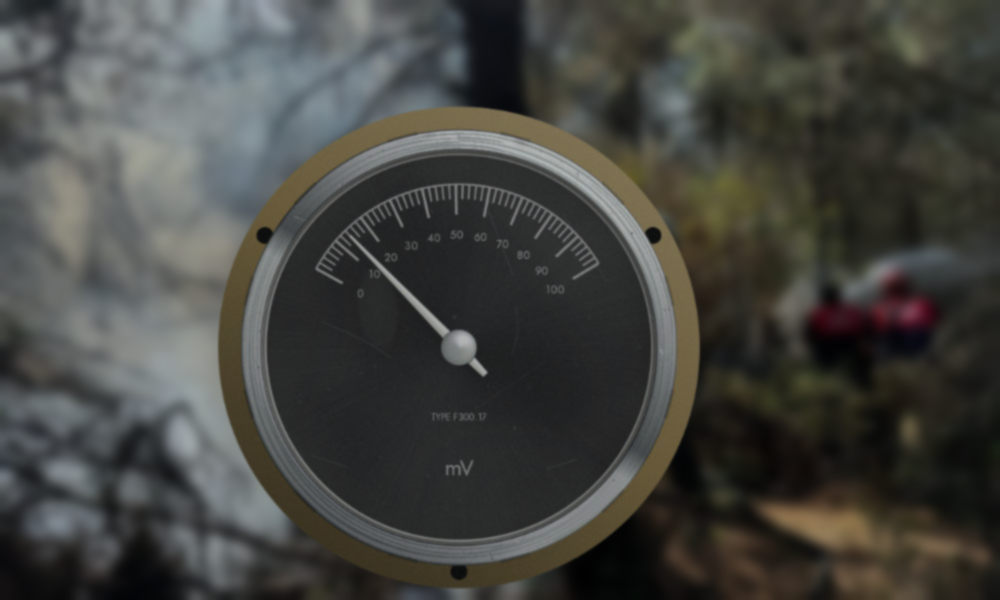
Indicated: {"value": 14, "unit": "mV"}
